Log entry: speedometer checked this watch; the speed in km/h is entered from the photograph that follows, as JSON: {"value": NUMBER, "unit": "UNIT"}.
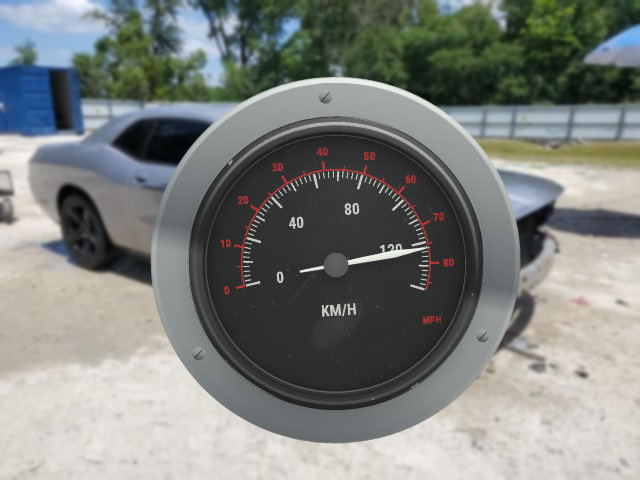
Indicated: {"value": 122, "unit": "km/h"}
